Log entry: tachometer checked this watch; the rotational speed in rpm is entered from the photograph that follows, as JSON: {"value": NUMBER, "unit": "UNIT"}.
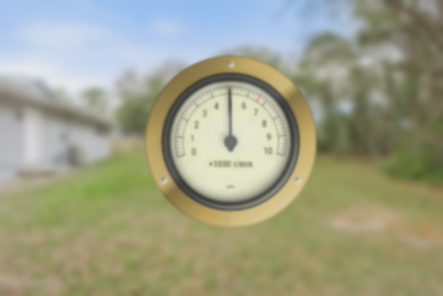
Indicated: {"value": 5000, "unit": "rpm"}
